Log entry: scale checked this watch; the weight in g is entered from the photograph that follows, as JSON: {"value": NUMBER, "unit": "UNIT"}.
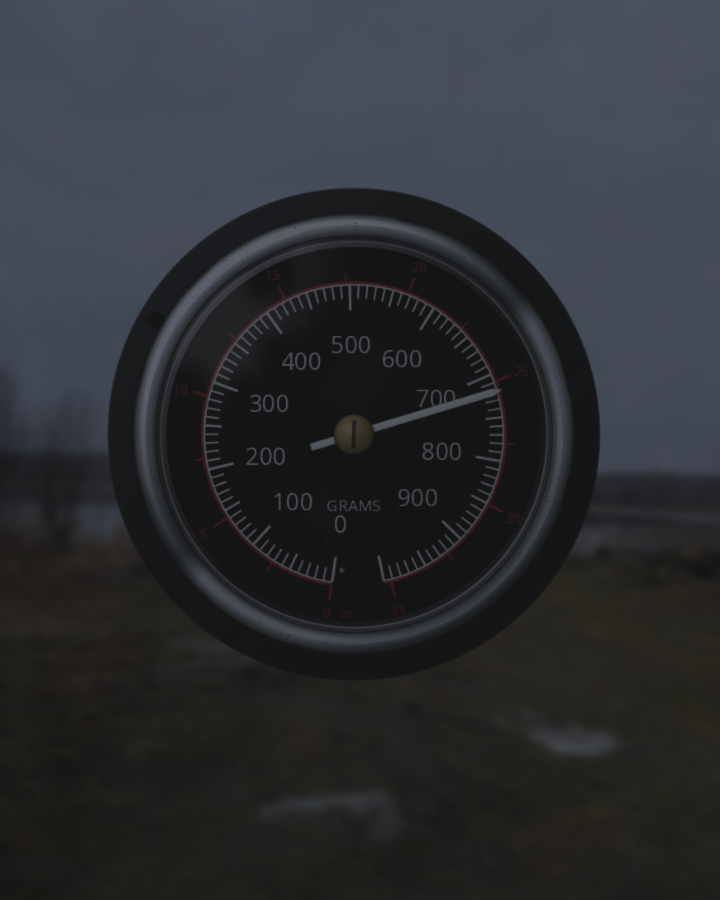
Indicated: {"value": 720, "unit": "g"}
